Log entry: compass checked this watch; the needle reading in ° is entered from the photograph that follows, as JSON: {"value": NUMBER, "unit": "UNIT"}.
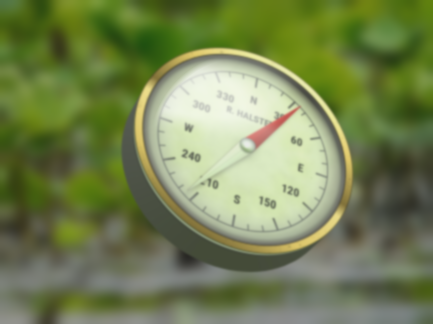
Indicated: {"value": 35, "unit": "°"}
